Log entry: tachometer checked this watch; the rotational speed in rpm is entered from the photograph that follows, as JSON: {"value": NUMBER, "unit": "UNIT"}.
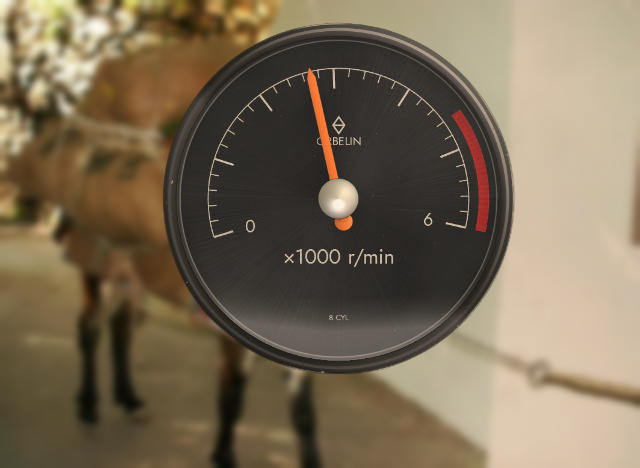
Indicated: {"value": 2700, "unit": "rpm"}
